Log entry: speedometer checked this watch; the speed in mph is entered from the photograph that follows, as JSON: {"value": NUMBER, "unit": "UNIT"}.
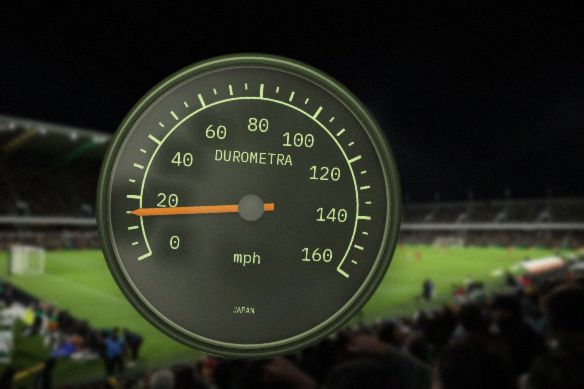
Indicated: {"value": 15, "unit": "mph"}
